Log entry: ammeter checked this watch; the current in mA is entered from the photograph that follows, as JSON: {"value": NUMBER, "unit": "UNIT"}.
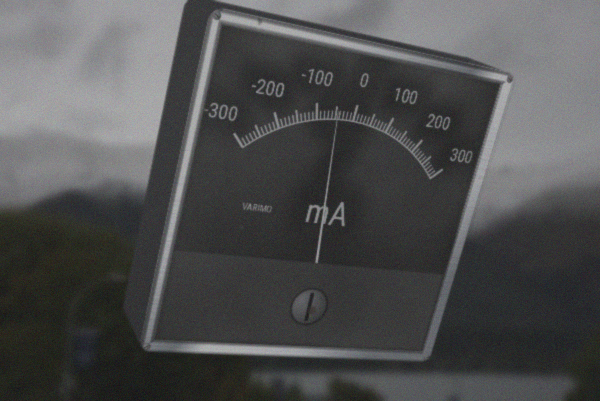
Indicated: {"value": -50, "unit": "mA"}
